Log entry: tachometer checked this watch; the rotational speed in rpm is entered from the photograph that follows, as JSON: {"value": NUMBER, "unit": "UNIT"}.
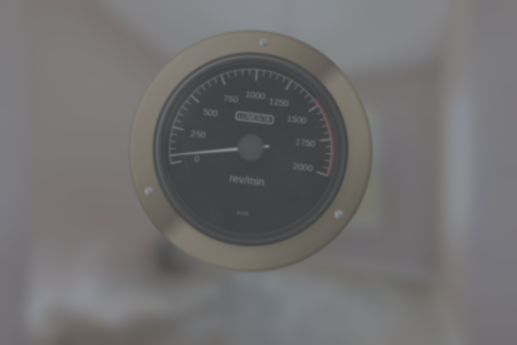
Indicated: {"value": 50, "unit": "rpm"}
